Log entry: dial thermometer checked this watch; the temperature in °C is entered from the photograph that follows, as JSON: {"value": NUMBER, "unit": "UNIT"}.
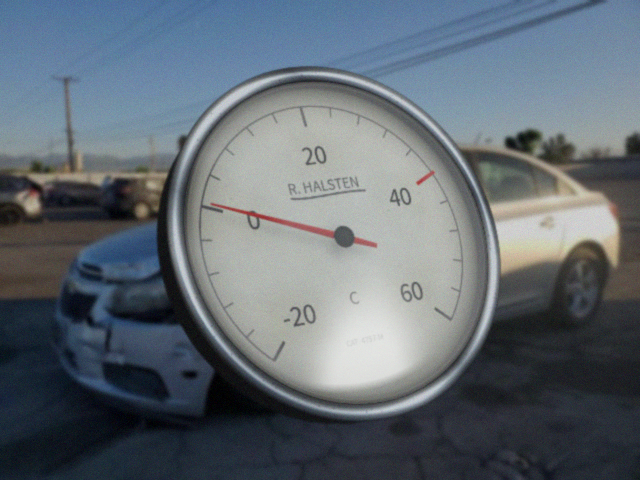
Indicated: {"value": 0, "unit": "°C"}
